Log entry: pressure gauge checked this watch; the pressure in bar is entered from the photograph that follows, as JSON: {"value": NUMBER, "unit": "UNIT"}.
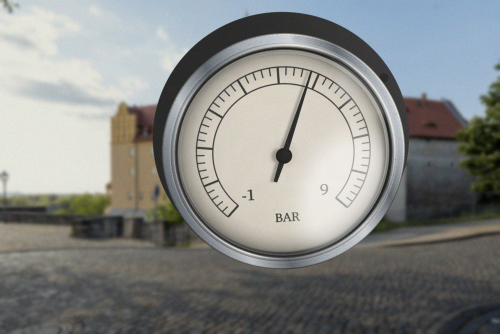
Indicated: {"value": 4.8, "unit": "bar"}
